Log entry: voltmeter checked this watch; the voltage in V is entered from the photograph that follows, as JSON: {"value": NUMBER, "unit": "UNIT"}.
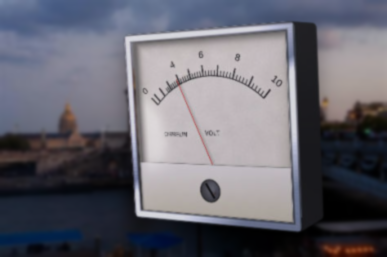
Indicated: {"value": 4, "unit": "V"}
